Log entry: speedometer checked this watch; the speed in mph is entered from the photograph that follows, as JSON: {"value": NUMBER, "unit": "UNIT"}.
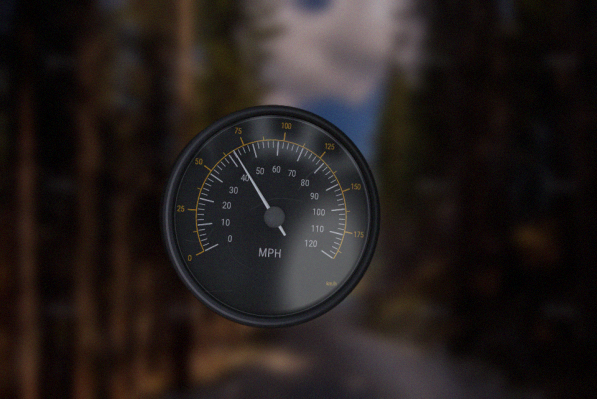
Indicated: {"value": 42, "unit": "mph"}
